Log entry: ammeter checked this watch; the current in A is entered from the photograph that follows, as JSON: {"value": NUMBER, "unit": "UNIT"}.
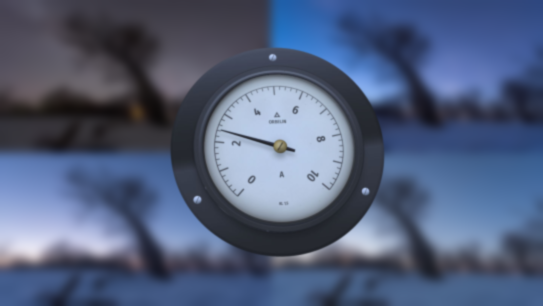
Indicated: {"value": 2.4, "unit": "A"}
